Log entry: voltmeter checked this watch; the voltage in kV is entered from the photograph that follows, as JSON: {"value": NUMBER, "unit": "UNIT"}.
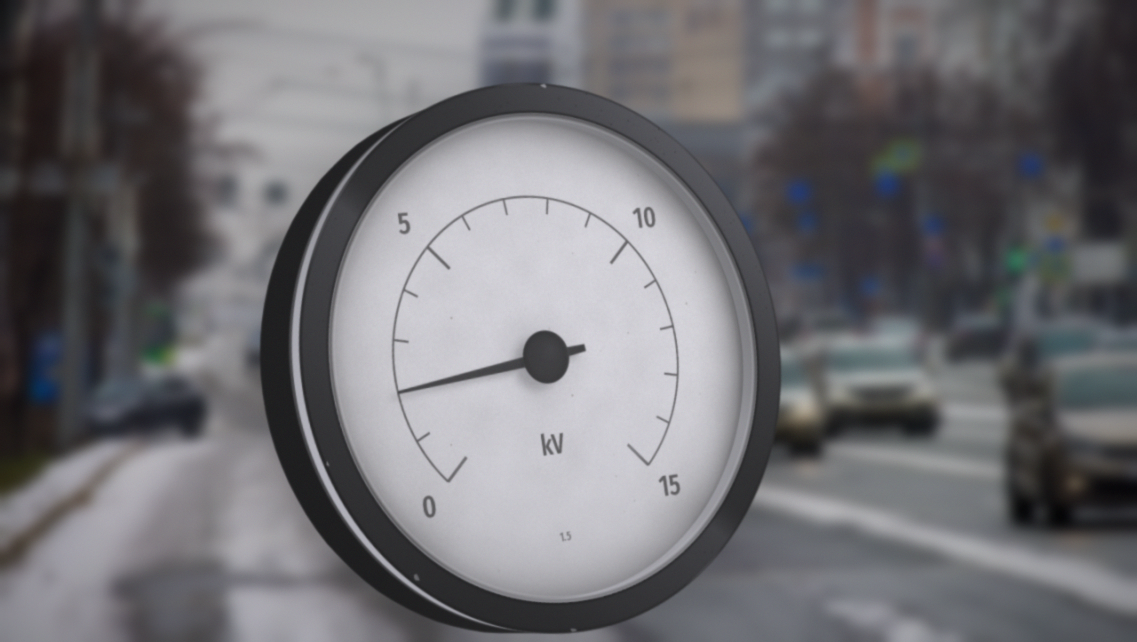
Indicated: {"value": 2, "unit": "kV"}
